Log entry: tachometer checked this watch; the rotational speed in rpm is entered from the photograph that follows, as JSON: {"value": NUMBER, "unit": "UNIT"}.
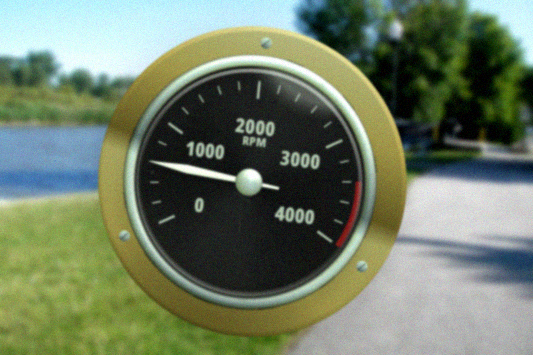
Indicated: {"value": 600, "unit": "rpm"}
